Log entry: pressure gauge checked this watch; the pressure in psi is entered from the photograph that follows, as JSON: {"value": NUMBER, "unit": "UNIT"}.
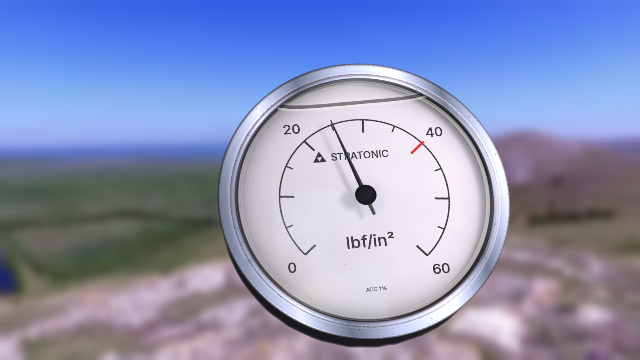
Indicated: {"value": 25, "unit": "psi"}
